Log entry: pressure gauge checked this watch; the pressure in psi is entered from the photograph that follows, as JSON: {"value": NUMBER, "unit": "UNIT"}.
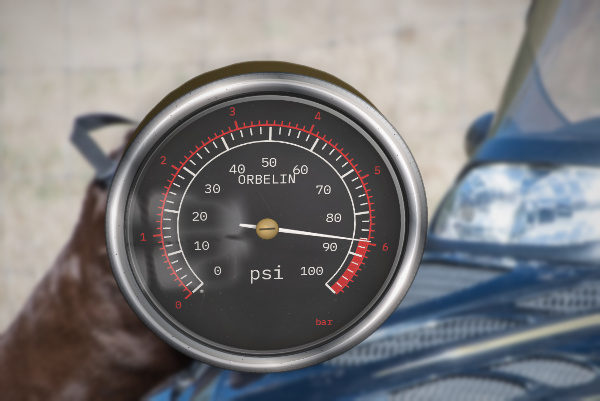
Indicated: {"value": 86, "unit": "psi"}
